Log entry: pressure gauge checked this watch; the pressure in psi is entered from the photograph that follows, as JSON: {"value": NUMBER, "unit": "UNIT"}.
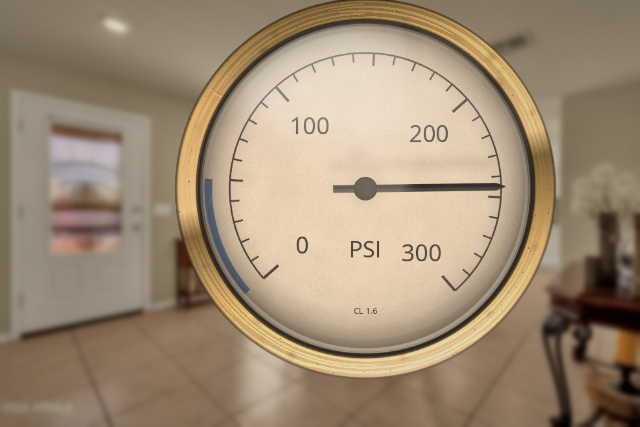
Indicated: {"value": 245, "unit": "psi"}
